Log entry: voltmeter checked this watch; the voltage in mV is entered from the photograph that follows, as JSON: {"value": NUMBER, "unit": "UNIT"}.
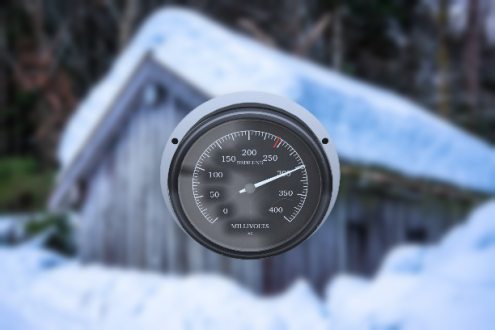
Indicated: {"value": 300, "unit": "mV"}
